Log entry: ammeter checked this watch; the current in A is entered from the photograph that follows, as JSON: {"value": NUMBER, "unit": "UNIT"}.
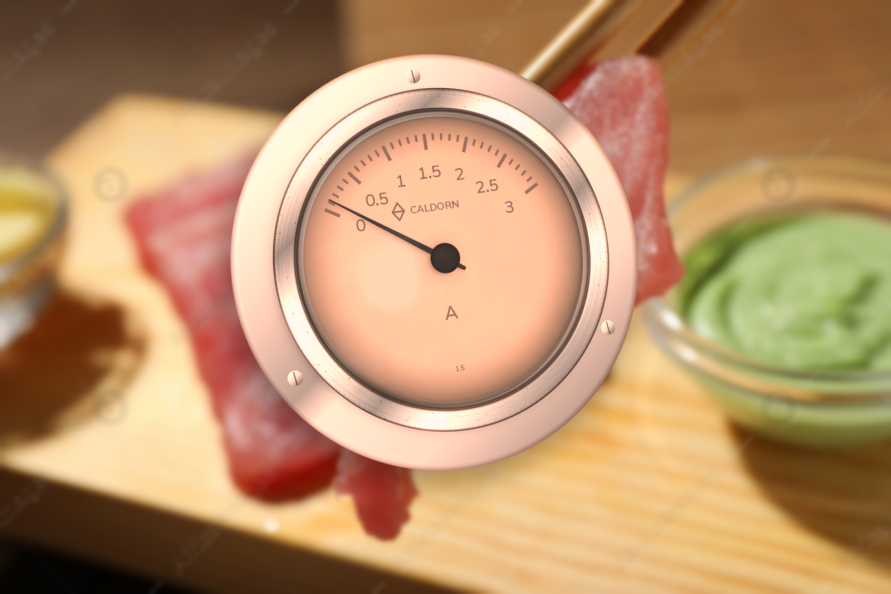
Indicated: {"value": 0.1, "unit": "A"}
